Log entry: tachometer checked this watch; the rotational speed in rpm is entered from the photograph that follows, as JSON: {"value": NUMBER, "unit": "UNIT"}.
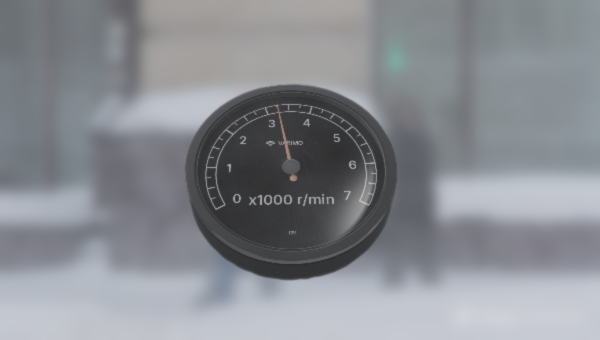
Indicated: {"value": 3250, "unit": "rpm"}
